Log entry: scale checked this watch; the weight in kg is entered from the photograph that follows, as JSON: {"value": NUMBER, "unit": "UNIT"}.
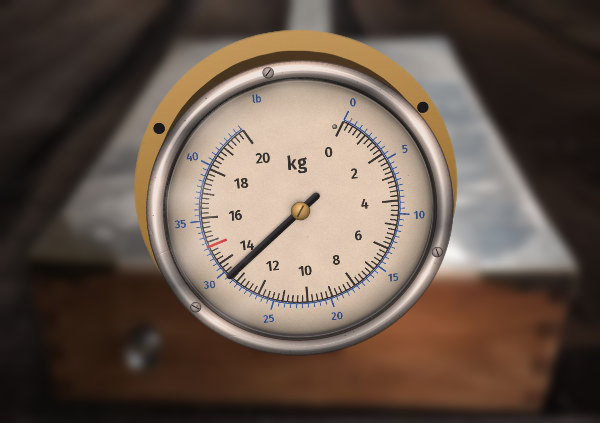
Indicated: {"value": 13.4, "unit": "kg"}
